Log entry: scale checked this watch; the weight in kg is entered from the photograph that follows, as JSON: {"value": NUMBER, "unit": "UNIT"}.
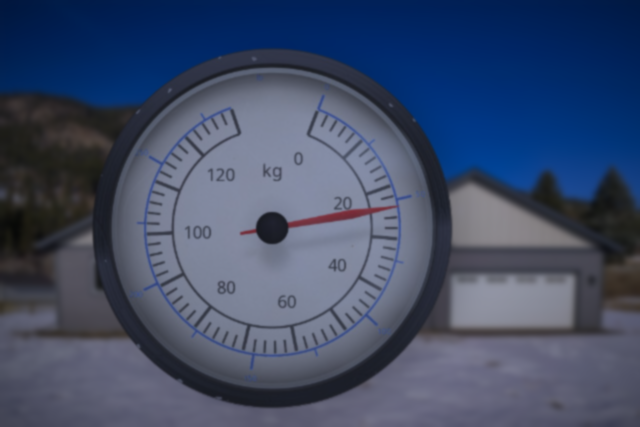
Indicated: {"value": 24, "unit": "kg"}
